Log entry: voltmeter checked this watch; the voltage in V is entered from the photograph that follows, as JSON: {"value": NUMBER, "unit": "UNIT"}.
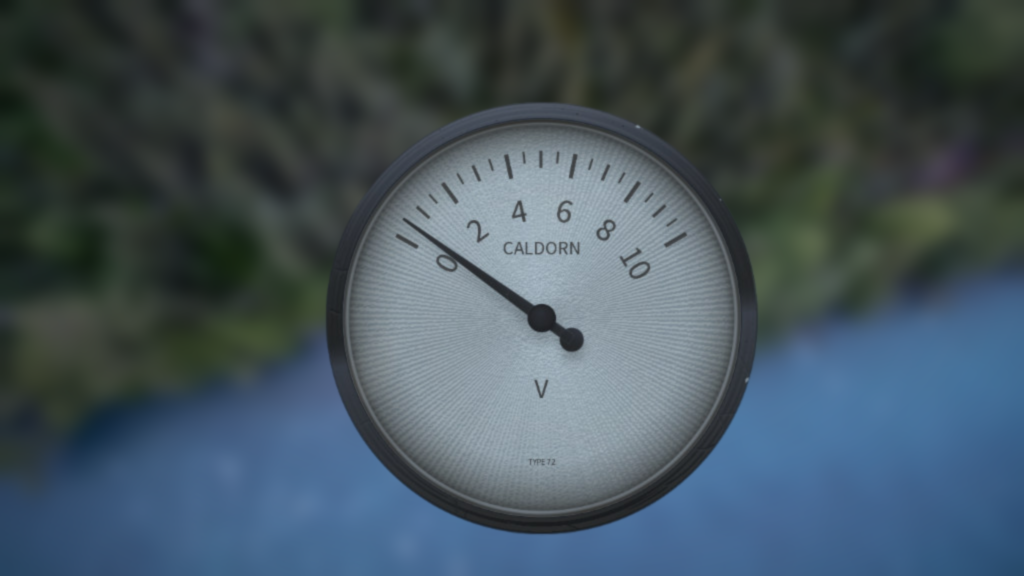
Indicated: {"value": 0.5, "unit": "V"}
